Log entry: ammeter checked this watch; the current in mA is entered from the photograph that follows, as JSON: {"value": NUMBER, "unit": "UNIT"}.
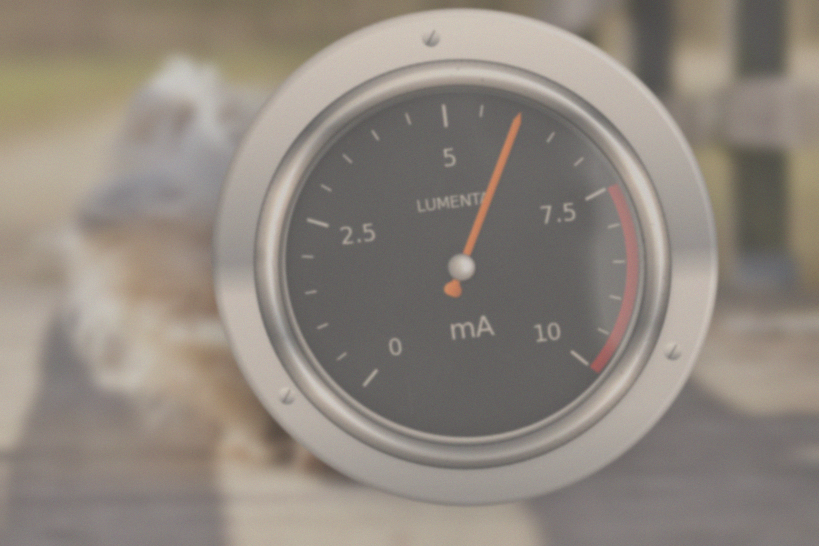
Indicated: {"value": 6, "unit": "mA"}
